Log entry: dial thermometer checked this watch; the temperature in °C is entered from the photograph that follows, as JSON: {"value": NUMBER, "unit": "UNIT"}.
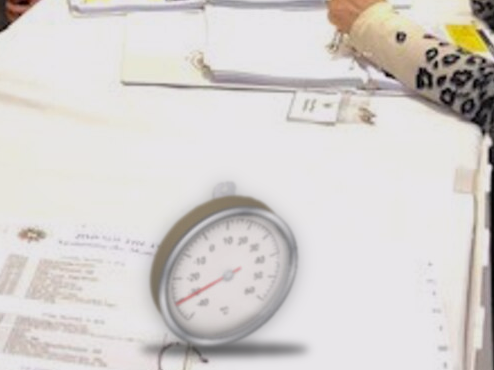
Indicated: {"value": -30, "unit": "°C"}
